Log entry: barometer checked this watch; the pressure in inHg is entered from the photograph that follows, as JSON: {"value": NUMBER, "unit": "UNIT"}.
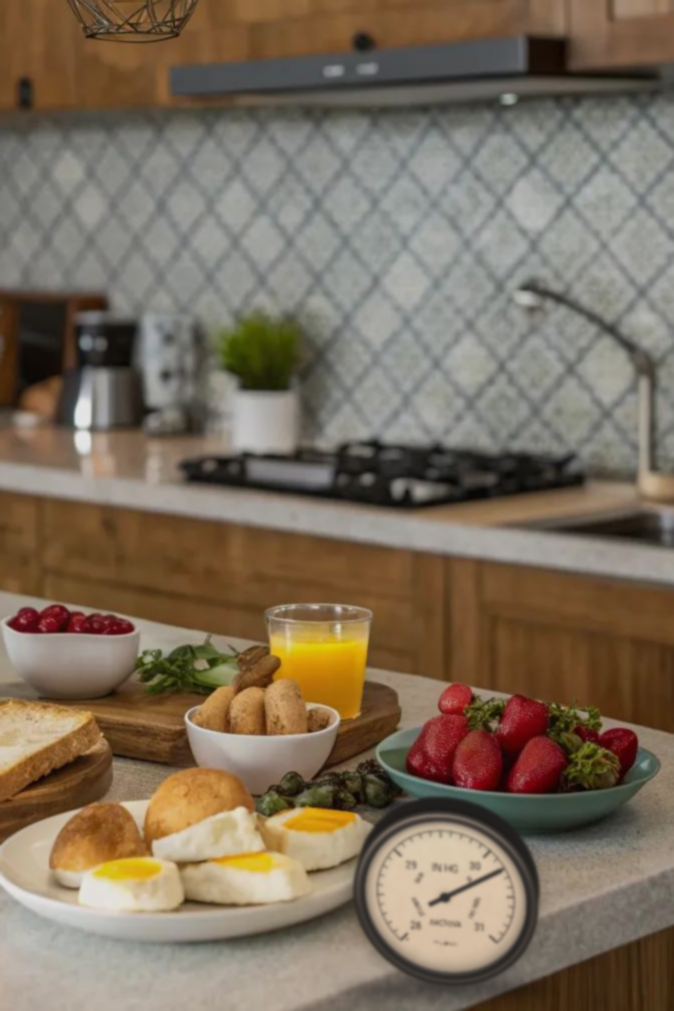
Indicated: {"value": 30.2, "unit": "inHg"}
